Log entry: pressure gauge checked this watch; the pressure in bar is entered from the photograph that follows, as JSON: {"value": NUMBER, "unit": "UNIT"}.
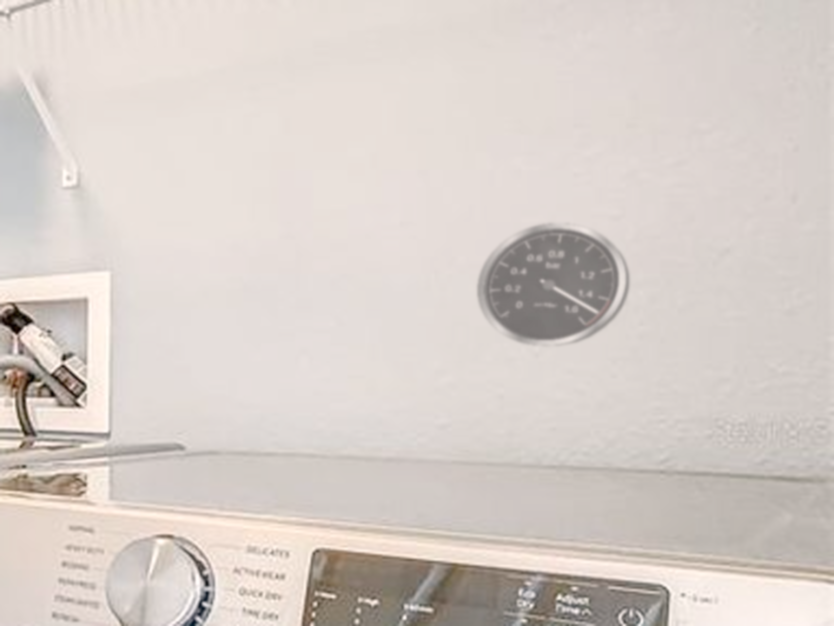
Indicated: {"value": 1.5, "unit": "bar"}
